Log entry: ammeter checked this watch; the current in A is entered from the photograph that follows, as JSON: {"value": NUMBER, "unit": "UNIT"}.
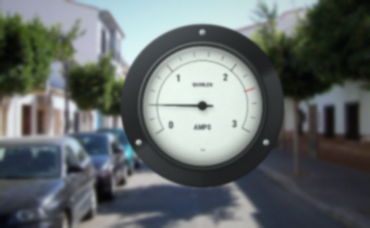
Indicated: {"value": 0.4, "unit": "A"}
